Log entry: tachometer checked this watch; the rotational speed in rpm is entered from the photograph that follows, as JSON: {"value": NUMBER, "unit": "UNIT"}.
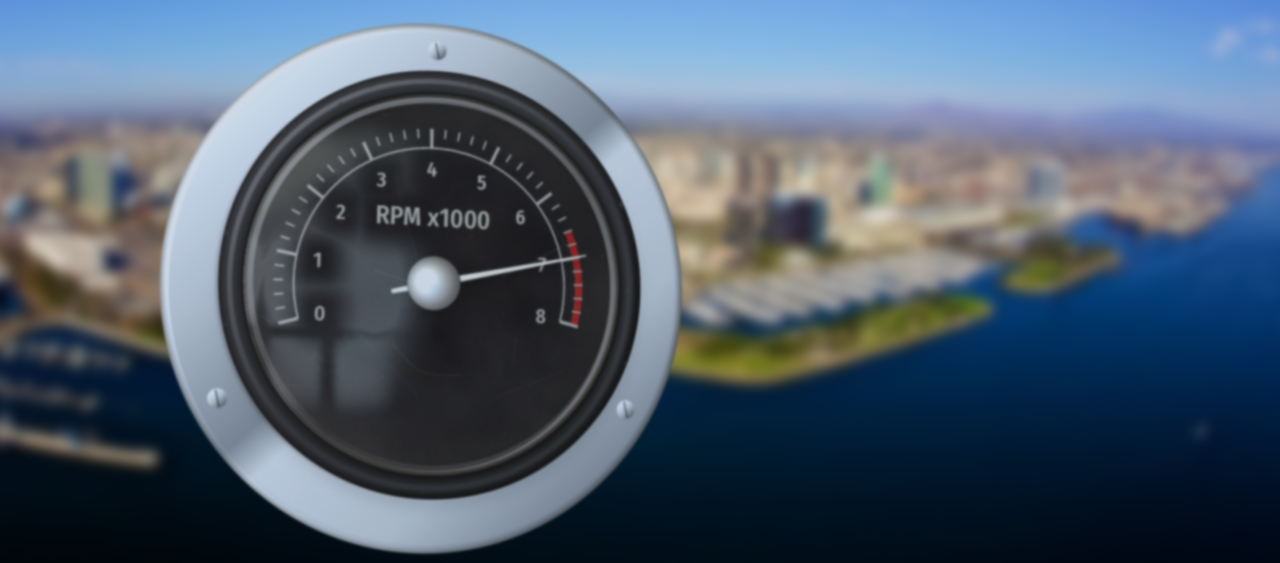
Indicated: {"value": 7000, "unit": "rpm"}
